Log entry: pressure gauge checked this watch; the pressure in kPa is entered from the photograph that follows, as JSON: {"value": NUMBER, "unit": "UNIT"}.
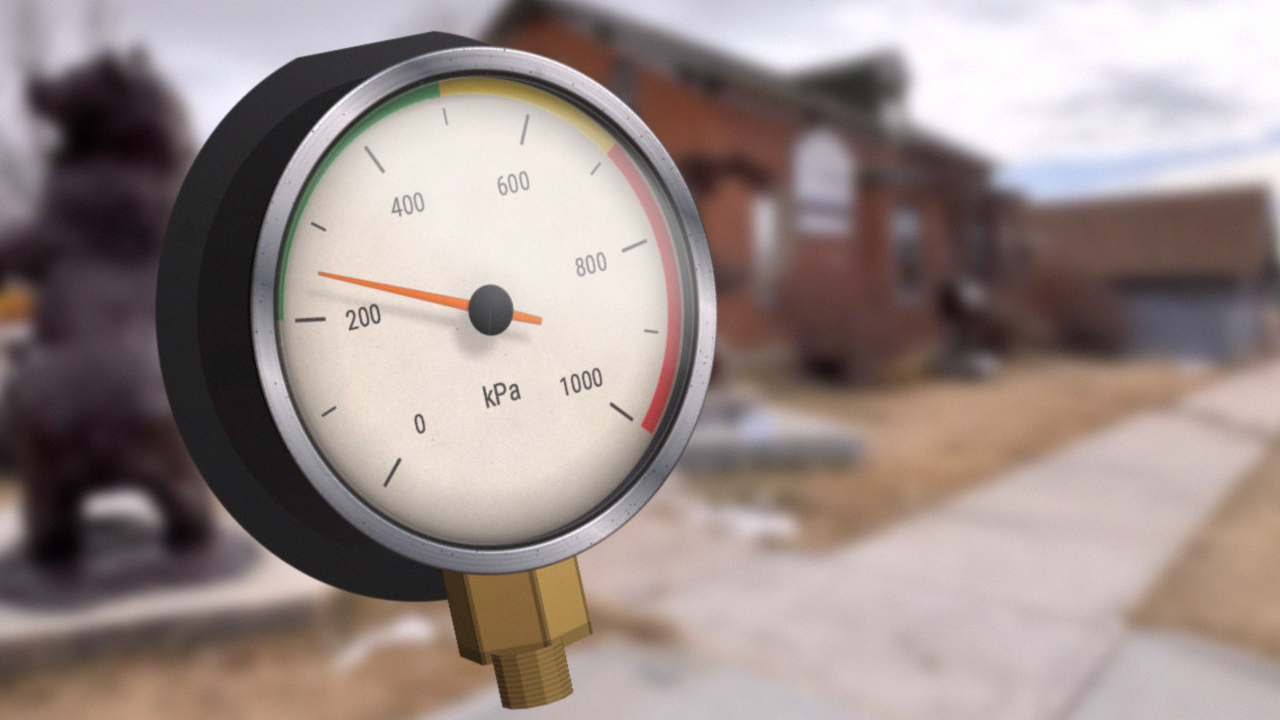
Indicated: {"value": 250, "unit": "kPa"}
